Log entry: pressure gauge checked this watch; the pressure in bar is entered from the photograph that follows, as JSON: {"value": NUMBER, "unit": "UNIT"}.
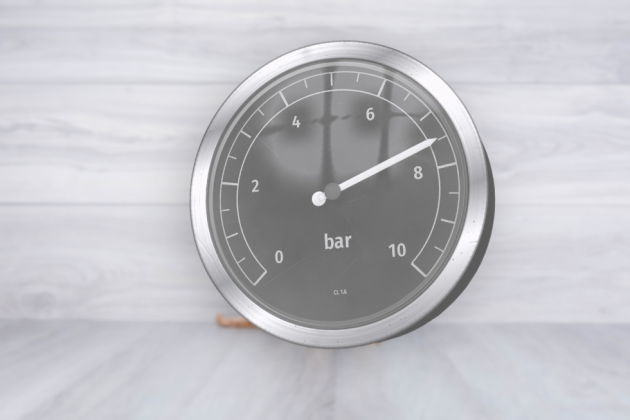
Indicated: {"value": 7.5, "unit": "bar"}
